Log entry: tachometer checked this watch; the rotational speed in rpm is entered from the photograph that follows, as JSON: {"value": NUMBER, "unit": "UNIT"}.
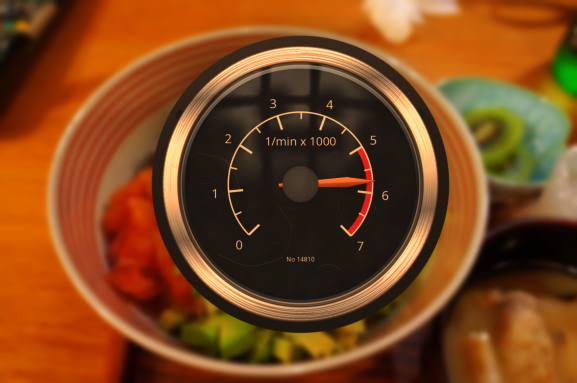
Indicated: {"value": 5750, "unit": "rpm"}
